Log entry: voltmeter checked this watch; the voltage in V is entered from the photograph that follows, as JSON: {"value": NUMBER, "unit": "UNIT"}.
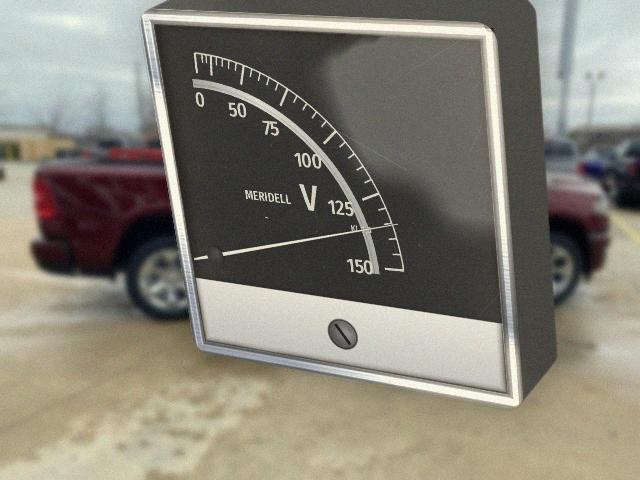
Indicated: {"value": 135, "unit": "V"}
